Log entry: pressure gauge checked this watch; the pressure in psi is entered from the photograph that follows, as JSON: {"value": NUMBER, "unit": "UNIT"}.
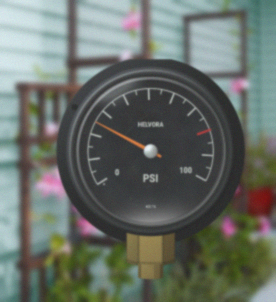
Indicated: {"value": 25, "unit": "psi"}
